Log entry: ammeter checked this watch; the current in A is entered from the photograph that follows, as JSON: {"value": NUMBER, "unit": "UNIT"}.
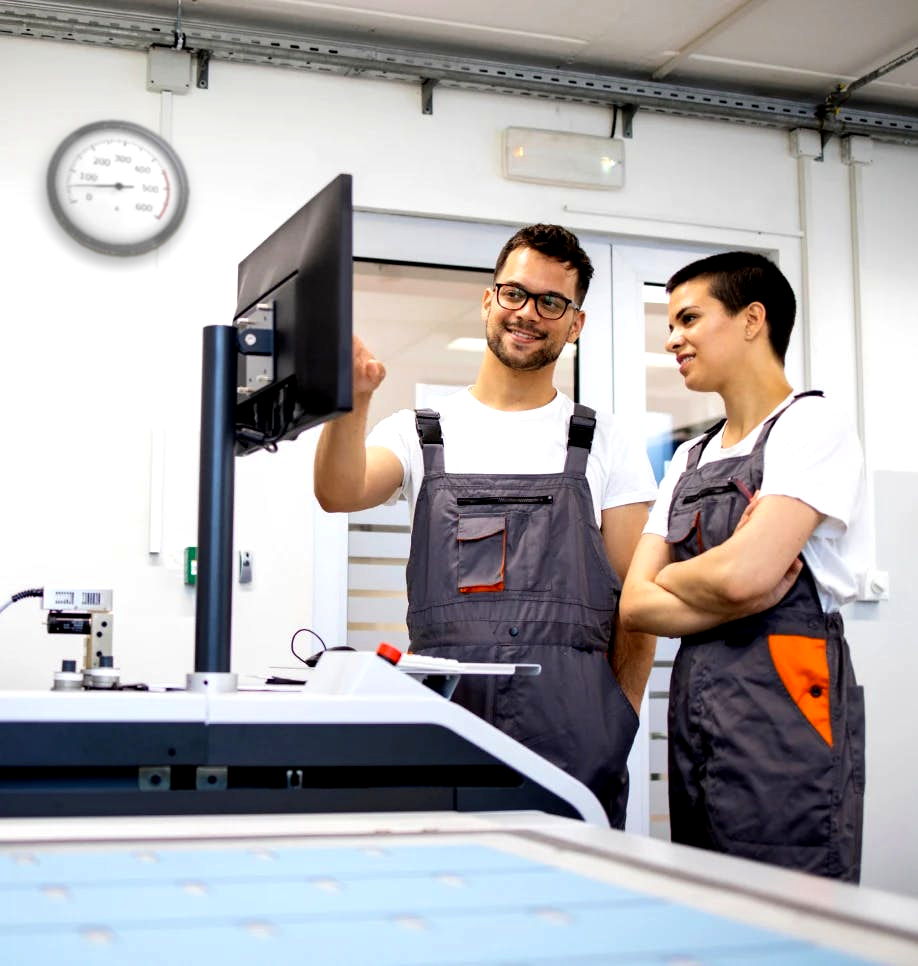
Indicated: {"value": 50, "unit": "A"}
